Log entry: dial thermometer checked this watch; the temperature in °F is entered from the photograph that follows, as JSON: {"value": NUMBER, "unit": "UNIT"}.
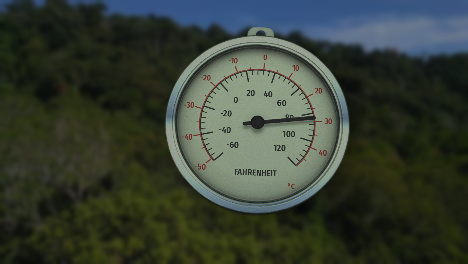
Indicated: {"value": 84, "unit": "°F"}
